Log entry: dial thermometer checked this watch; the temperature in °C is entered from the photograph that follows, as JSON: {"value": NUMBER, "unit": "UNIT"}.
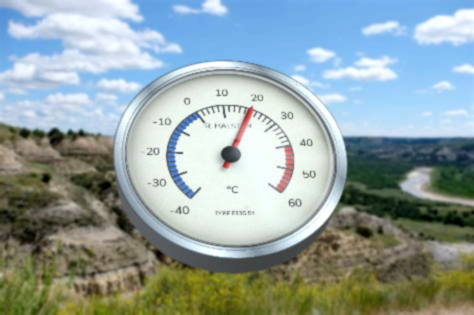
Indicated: {"value": 20, "unit": "°C"}
